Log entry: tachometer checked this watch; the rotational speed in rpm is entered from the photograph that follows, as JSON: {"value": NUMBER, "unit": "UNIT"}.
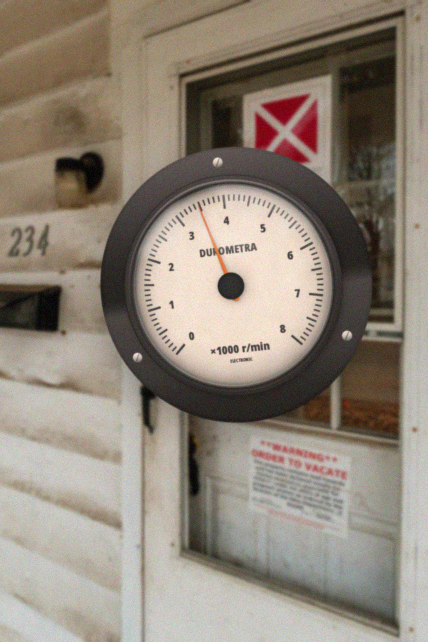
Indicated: {"value": 3500, "unit": "rpm"}
